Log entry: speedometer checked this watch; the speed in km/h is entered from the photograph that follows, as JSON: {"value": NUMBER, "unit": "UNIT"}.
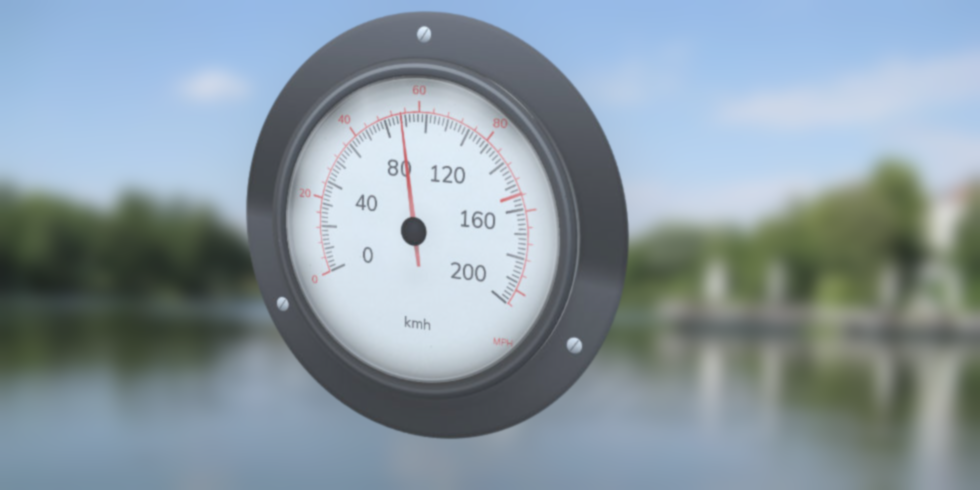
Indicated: {"value": 90, "unit": "km/h"}
